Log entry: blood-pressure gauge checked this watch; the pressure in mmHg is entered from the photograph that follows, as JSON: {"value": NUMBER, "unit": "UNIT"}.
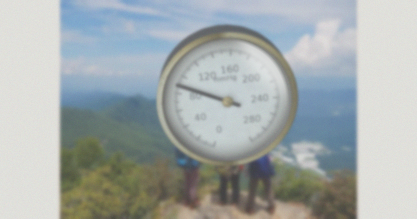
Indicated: {"value": 90, "unit": "mmHg"}
